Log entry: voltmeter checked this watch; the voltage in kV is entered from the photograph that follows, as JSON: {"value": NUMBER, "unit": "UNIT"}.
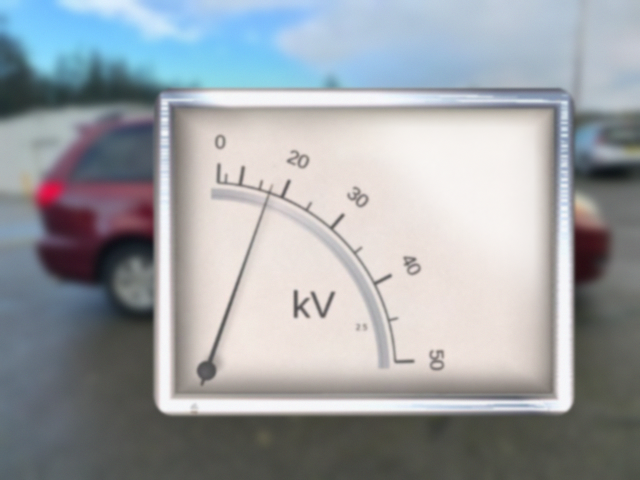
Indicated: {"value": 17.5, "unit": "kV"}
